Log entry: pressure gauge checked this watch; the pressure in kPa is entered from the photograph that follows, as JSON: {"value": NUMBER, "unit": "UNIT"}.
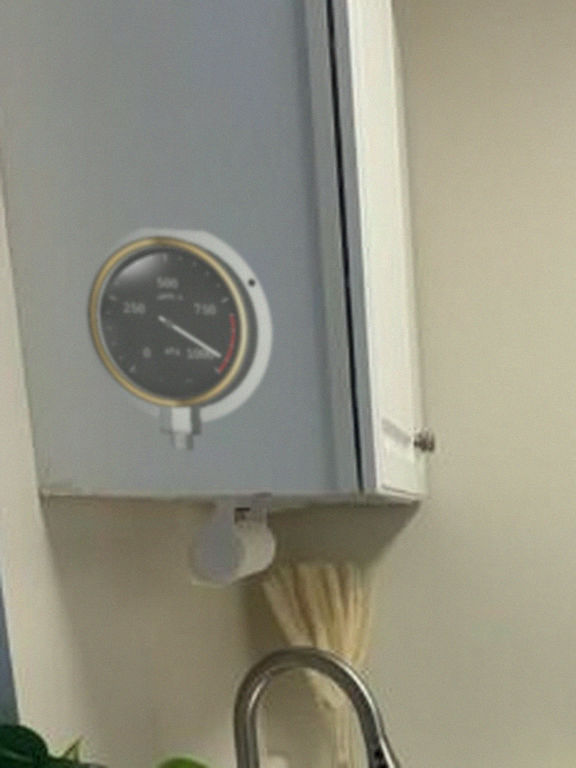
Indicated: {"value": 950, "unit": "kPa"}
